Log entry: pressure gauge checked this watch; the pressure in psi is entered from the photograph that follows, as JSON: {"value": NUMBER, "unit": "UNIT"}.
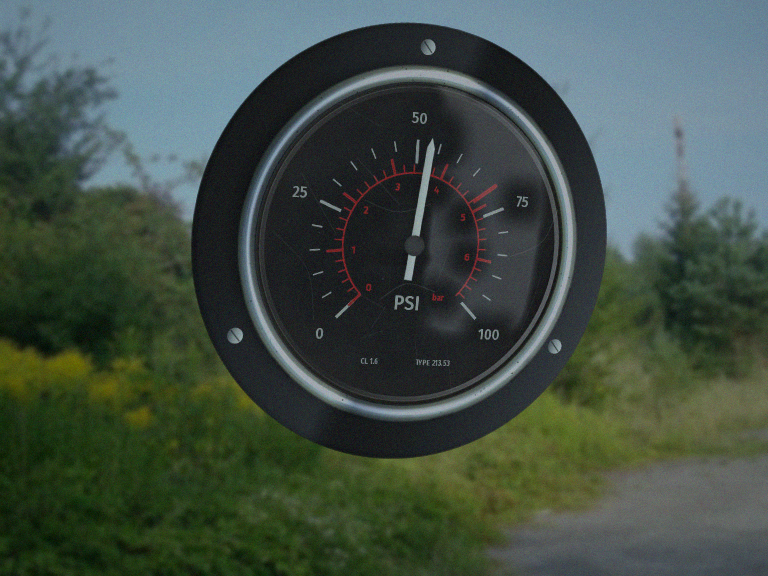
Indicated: {"value": 52.5, "unit": "psi"}
